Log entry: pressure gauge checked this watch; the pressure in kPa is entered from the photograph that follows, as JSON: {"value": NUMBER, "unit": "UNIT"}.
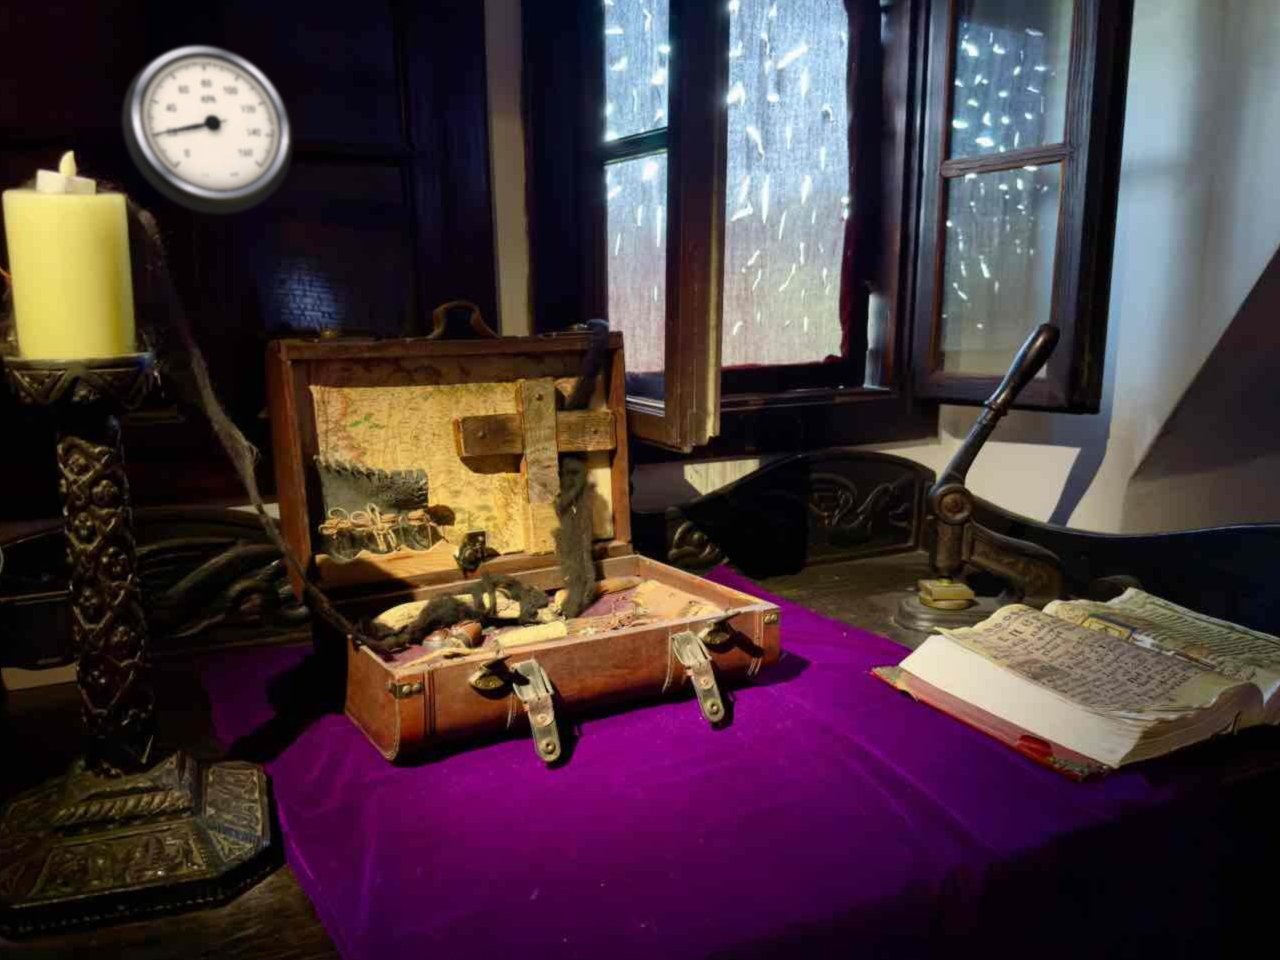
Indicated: {"value": 20, "unit": "kPa"}
